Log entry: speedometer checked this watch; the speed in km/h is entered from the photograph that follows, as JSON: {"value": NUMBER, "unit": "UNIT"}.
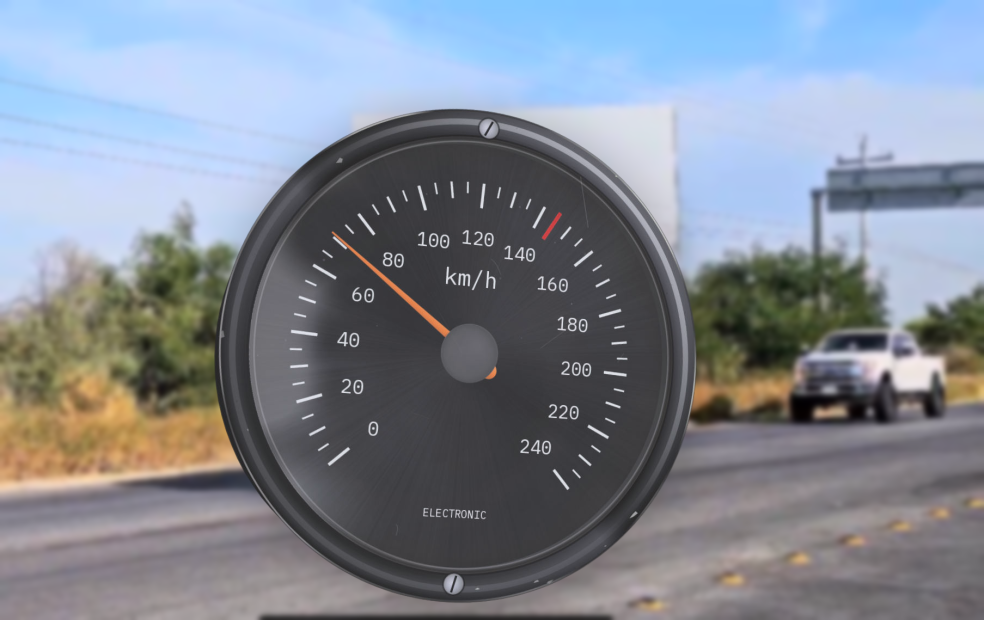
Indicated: {"value": 70, "unit": "km/h"}
